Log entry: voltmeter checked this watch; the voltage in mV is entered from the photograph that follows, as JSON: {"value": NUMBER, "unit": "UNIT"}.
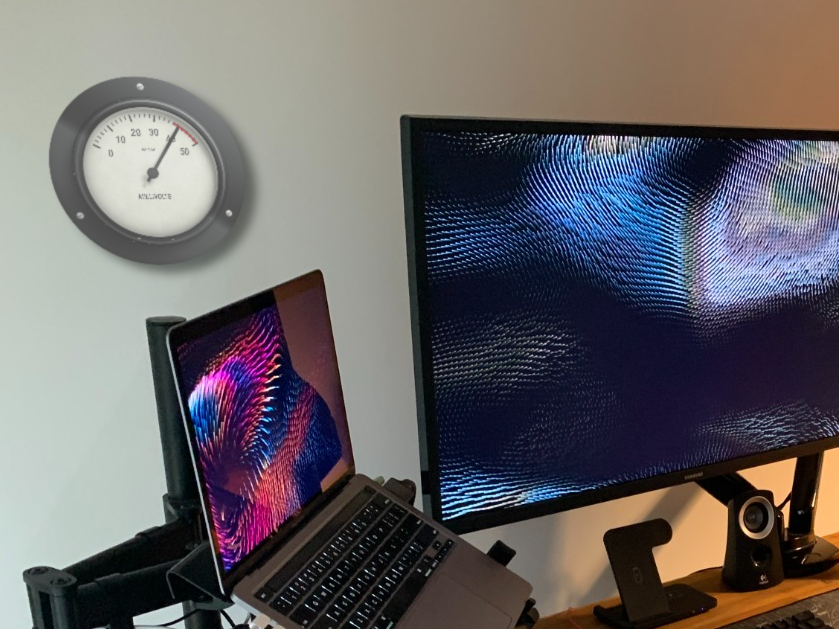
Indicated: {"value": 40, "unit": "mV"}
